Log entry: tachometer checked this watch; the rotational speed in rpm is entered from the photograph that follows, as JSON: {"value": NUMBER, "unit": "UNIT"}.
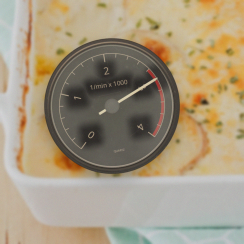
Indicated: {"value": 3000, "unit": "rpm"}
